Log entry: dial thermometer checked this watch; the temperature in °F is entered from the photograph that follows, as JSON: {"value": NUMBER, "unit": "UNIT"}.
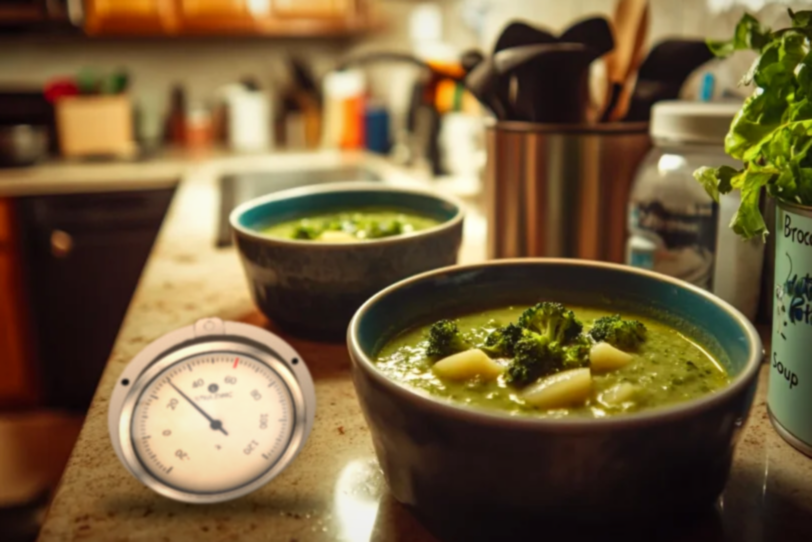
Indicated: {"value": 30, "unit": "°F"}
